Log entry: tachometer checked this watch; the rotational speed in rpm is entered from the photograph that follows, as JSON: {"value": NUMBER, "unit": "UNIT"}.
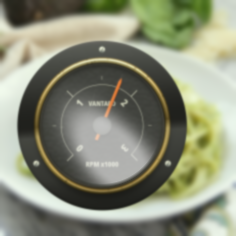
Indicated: {"value": 1750, "unit": "rpm"}
